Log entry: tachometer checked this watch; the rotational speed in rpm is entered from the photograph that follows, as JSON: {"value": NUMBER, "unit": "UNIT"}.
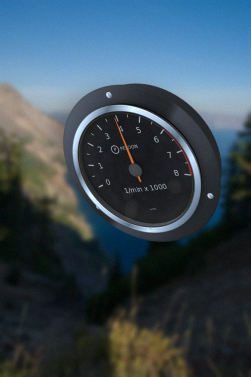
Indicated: {"value": 4000, "unit": "rpm"}
